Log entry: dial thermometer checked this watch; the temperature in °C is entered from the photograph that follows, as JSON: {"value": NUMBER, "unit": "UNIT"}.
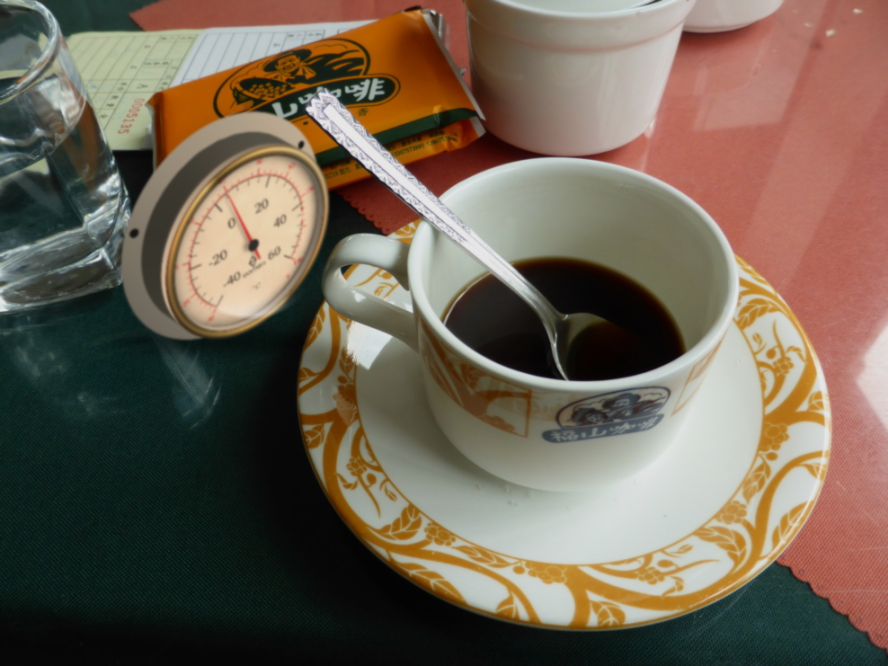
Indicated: {"value": 4, "unit": "°C"}
